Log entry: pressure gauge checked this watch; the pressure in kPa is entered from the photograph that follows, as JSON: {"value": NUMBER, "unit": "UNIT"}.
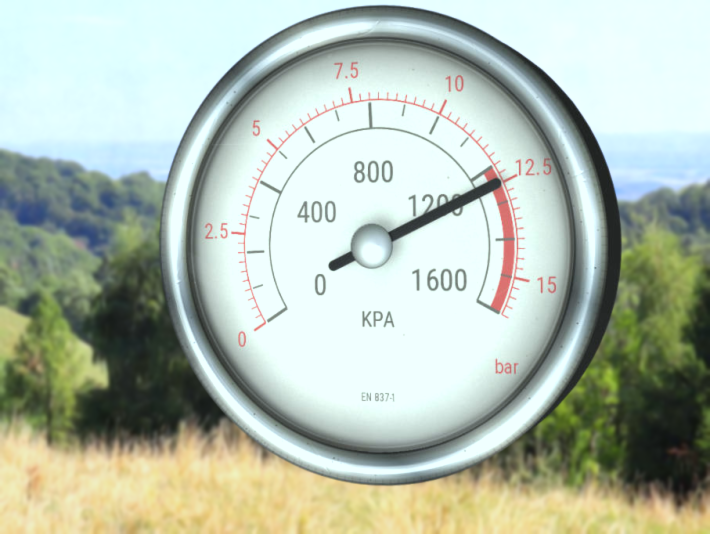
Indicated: {"value": 1250, "unit": "kPa"}
